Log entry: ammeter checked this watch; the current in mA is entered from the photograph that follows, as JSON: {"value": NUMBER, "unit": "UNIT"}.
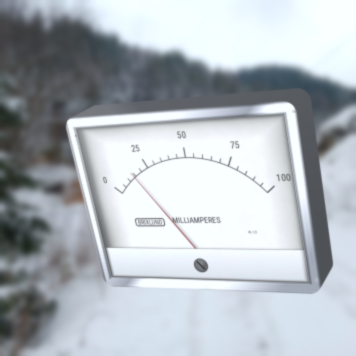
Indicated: {"value": 15, "unit": "mA"}
